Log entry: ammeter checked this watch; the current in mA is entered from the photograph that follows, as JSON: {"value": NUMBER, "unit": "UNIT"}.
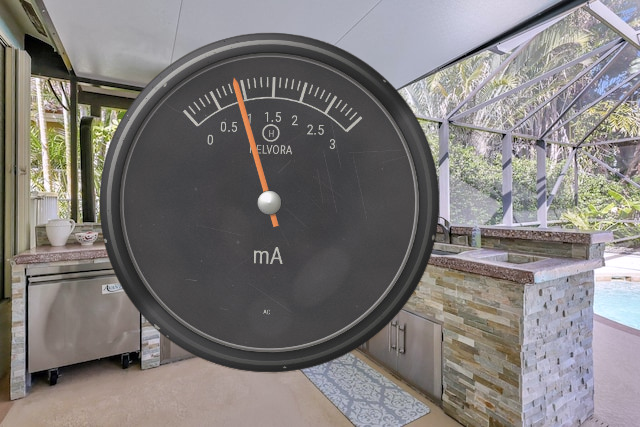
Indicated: {"value": 0.9, "unit": "mA"}
